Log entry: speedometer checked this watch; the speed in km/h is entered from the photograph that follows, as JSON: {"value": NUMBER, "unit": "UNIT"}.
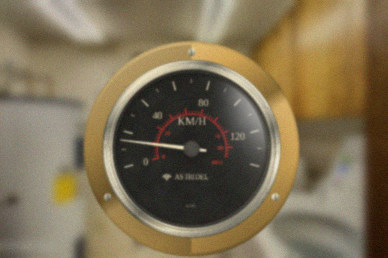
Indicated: {"value": 15, "unit": "km/h"}
